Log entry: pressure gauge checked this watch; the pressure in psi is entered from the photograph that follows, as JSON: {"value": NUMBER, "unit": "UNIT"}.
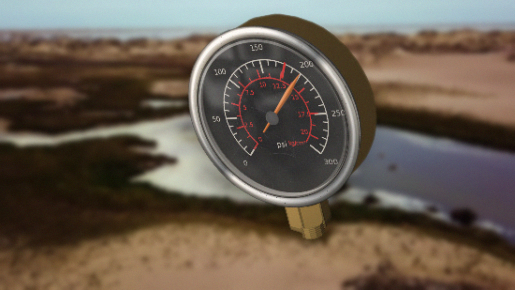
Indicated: {"value": 200, "unit": "psi"}
